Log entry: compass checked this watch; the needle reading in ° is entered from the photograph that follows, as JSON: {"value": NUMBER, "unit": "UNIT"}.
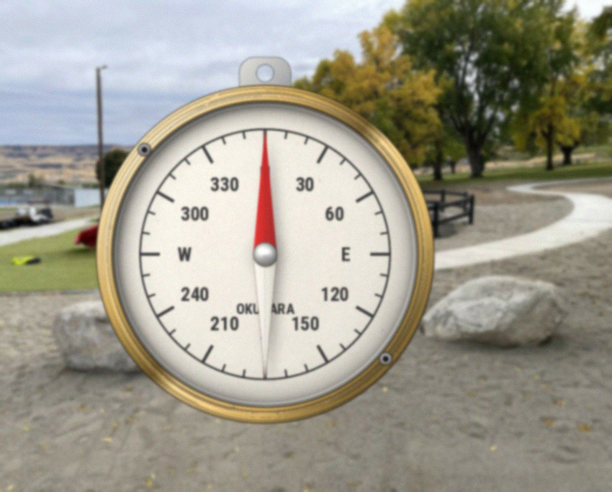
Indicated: {"value": 0, "unit": "°"}
